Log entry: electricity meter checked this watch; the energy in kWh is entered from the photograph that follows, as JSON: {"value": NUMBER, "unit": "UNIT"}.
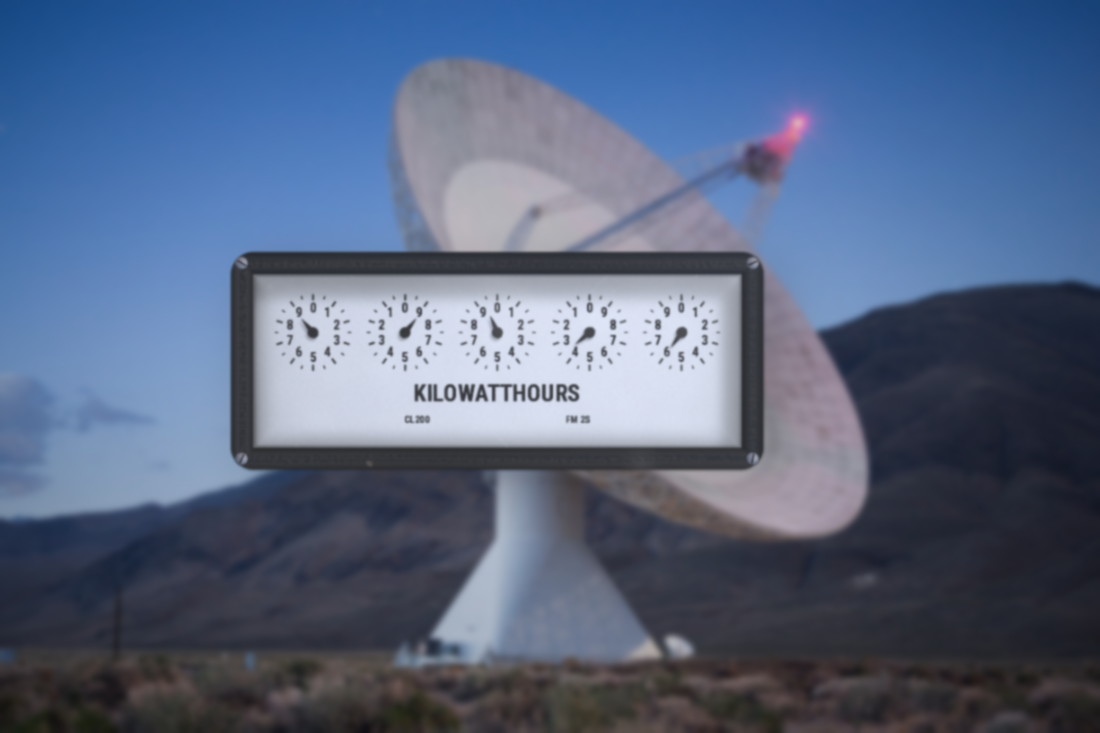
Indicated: {"value": 88936, "unit": "kWh"}
